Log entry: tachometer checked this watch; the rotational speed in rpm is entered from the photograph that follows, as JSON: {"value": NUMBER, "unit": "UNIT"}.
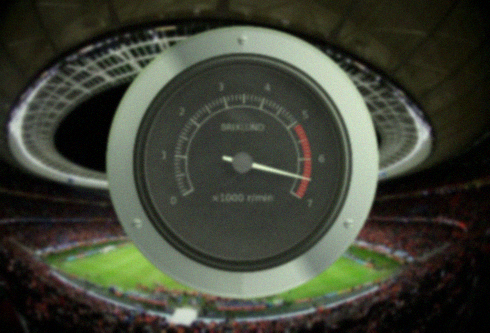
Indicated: {"value": 6500, "unit": "rpm"}
